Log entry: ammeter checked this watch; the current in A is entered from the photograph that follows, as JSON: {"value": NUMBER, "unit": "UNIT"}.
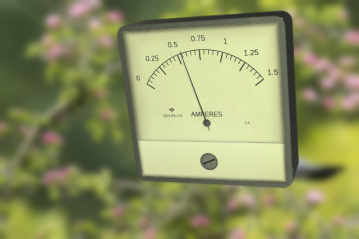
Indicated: {"value": 0.55, "unit": "A"}
